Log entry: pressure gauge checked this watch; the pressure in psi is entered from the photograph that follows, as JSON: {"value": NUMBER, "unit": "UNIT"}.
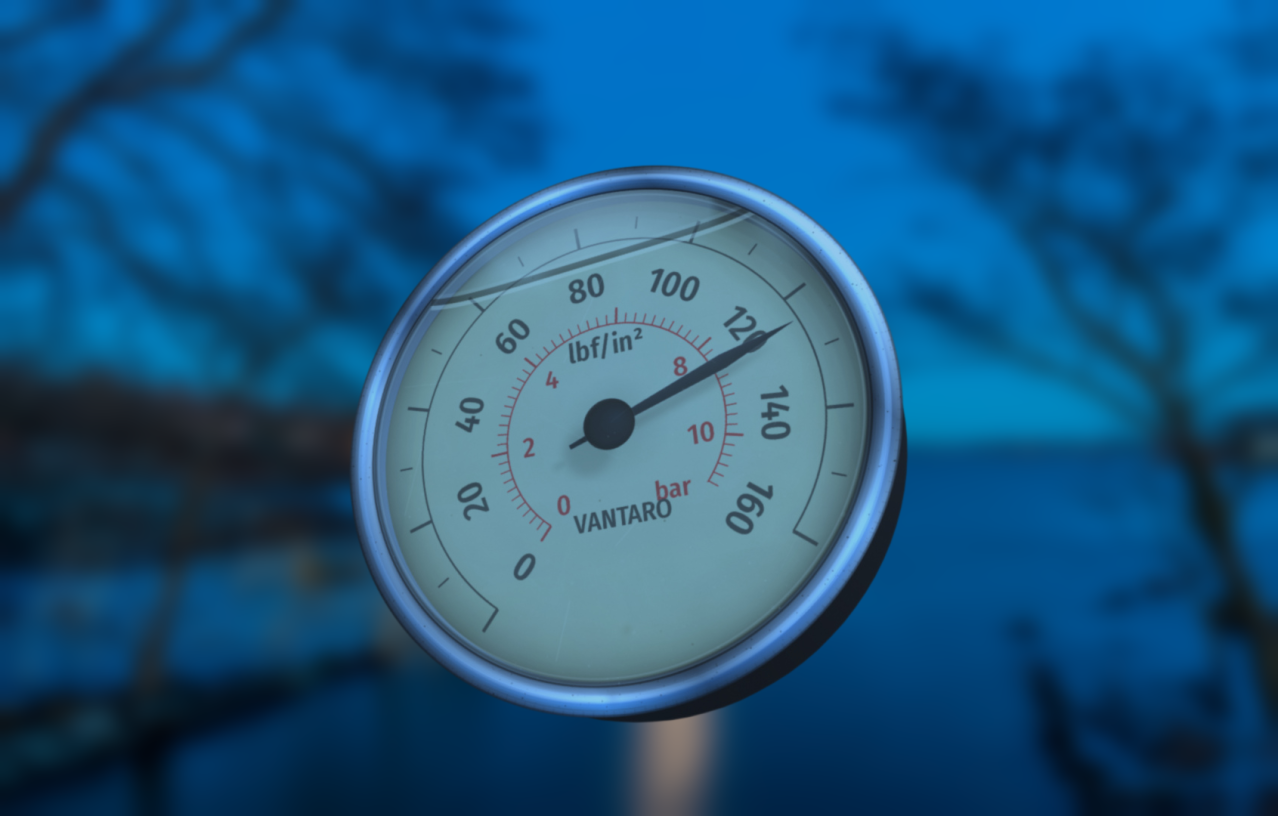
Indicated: {"value": 125, "unit": "psi"}
